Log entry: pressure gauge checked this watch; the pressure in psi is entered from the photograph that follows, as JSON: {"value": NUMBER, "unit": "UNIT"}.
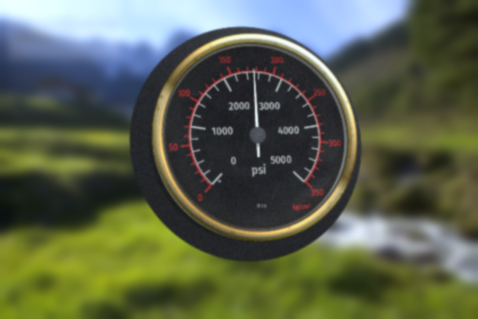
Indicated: {"value": 2500, "unit": "psi"}
